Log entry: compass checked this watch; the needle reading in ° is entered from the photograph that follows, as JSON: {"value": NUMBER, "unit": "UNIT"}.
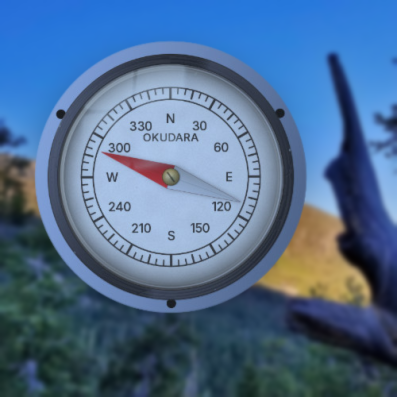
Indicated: {"value": 290, "unit": "°"}
